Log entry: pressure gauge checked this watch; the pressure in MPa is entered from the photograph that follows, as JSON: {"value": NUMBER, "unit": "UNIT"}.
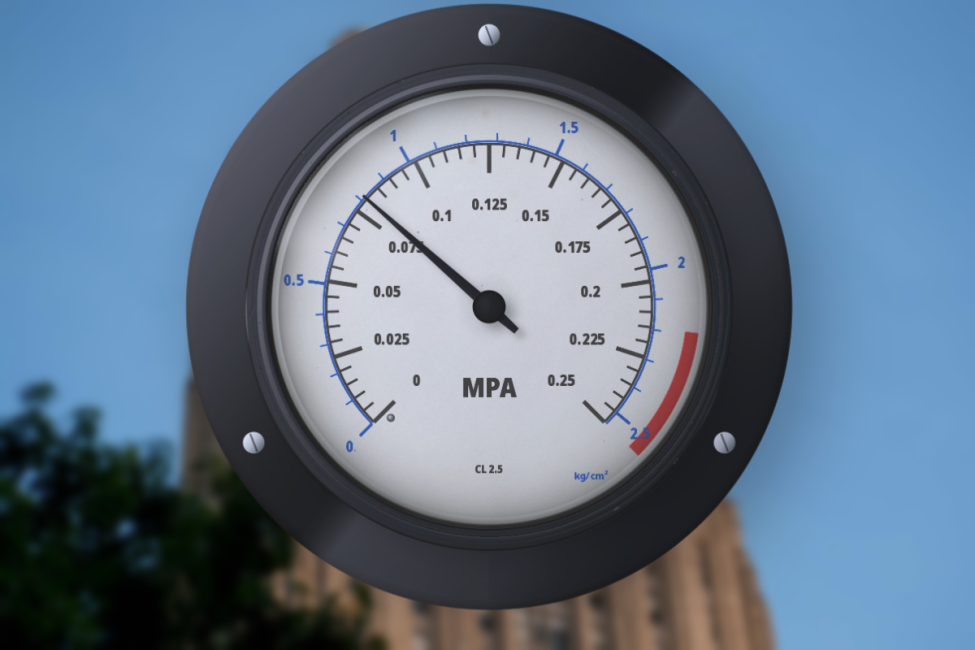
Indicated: {"value": 0.08, "unit": "MPa"}
